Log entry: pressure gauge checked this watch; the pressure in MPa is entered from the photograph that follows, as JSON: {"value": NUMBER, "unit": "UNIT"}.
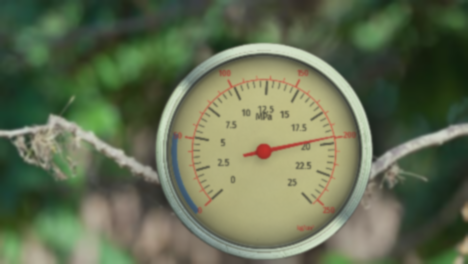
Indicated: {"value": 19.5, "unit": "MPa"}
